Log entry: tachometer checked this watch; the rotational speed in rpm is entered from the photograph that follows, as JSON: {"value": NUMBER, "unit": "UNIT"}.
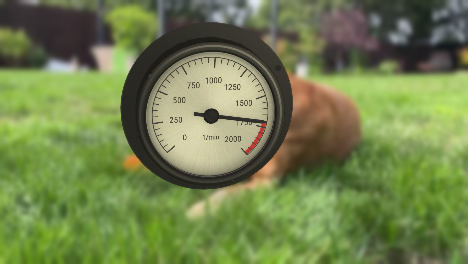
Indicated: {"value": 1700, "unit": "rpm"}
